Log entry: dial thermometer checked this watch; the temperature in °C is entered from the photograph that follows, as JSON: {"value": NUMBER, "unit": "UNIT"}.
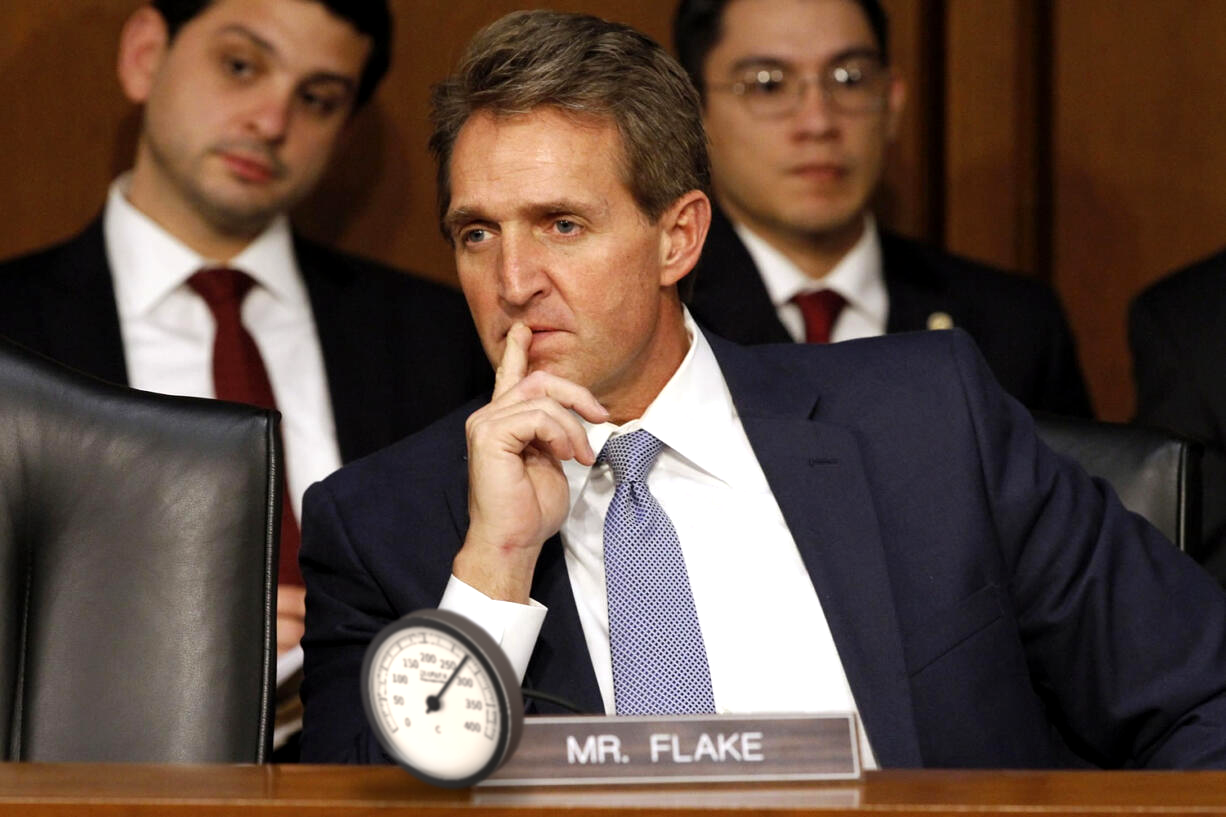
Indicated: {"value": 275, "unit": "°C"}
